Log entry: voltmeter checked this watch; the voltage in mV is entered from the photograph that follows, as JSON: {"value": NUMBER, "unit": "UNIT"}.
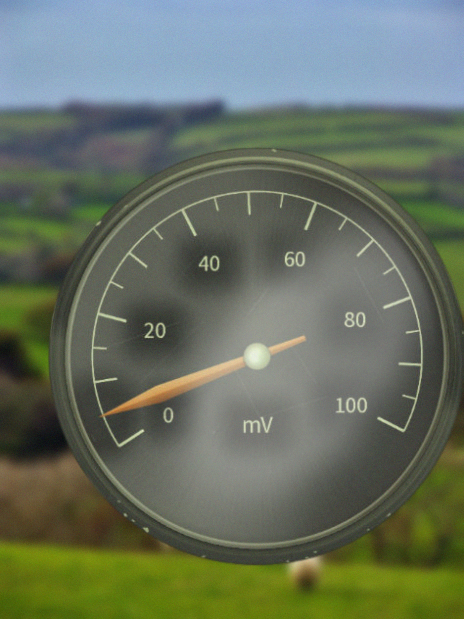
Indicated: {"value": 5, "unit": "mV"}
